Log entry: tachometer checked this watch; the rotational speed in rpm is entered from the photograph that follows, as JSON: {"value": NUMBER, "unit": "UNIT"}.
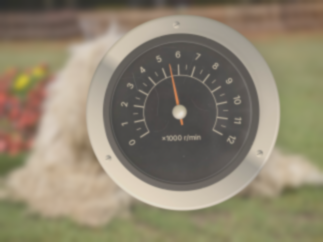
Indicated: {"value": 5500, "unit": "rpm"}
